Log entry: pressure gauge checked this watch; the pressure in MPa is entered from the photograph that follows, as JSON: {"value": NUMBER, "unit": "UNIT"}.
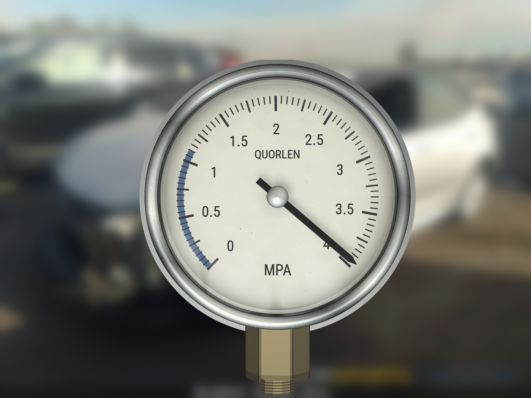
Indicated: {"value": 3.95, "unit": "MPa"}
